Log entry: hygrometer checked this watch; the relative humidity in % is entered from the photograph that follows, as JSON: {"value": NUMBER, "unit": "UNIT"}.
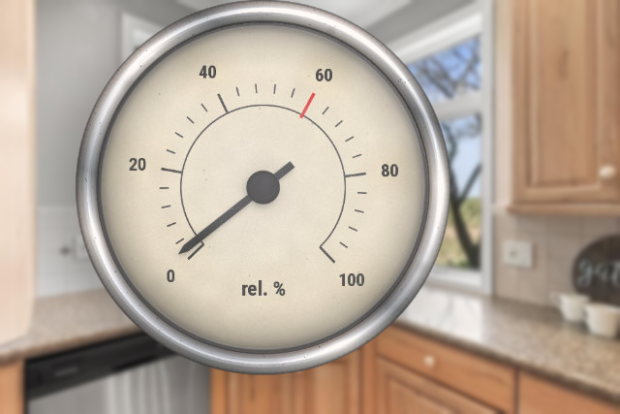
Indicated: {"value": 2, "unit": "%"}
